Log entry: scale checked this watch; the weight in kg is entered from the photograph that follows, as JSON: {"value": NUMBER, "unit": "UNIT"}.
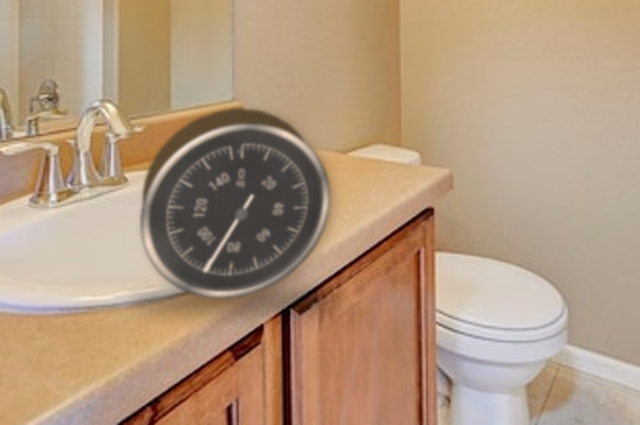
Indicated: {"value": 90, "unit": "kg"}
